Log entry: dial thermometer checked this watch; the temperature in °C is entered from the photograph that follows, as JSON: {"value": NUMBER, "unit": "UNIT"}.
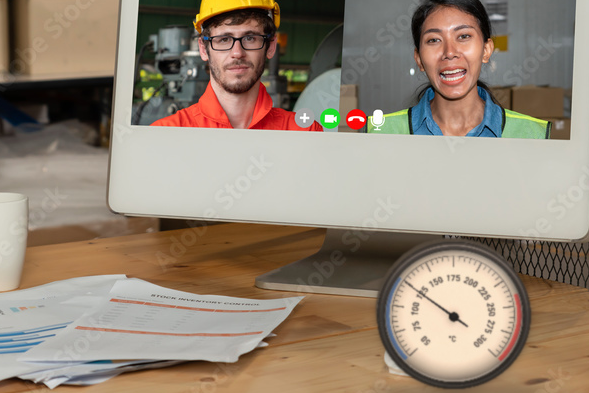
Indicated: {"value": 125, "unit": "°C"}
